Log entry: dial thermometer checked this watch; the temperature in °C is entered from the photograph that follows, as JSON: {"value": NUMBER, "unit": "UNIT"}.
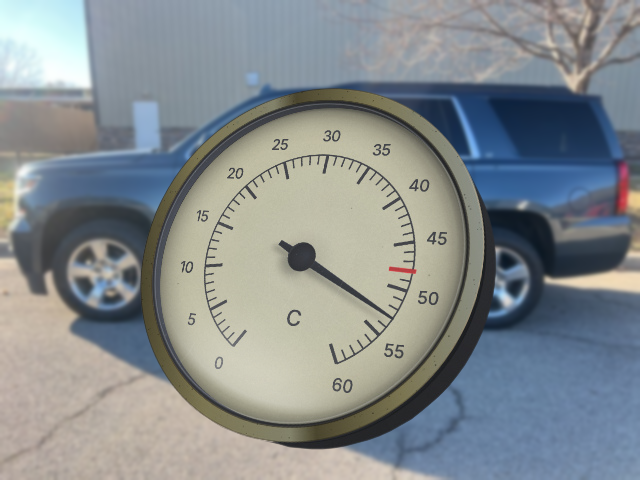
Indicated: {"value": 53, "unit": "°C"}
